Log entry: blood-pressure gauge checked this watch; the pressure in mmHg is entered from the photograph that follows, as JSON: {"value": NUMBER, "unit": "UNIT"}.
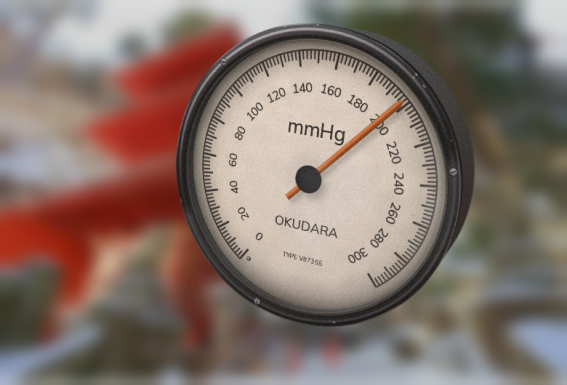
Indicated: {"value": 198, "unit": "mmHg"}
